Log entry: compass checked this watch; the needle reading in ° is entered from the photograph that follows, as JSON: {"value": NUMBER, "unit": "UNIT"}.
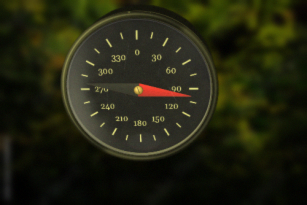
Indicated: {"value": 97.5, "unit": "°"}
